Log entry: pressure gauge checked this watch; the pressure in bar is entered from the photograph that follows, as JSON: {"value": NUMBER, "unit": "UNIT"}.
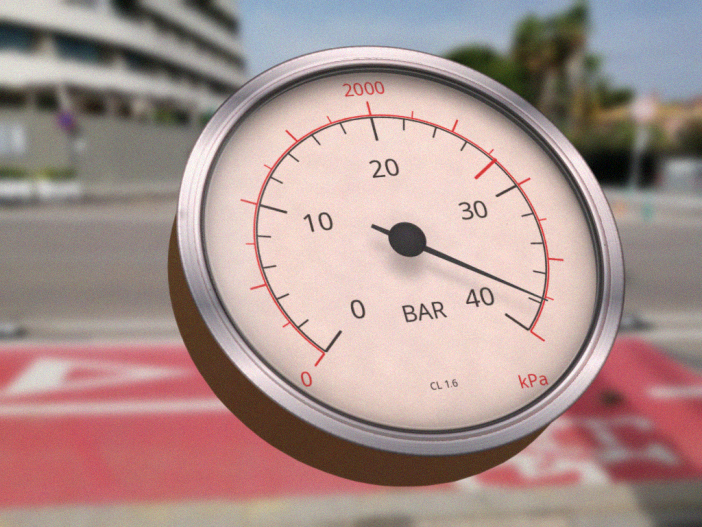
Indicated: {"value": 38, "unit": "bar"}
